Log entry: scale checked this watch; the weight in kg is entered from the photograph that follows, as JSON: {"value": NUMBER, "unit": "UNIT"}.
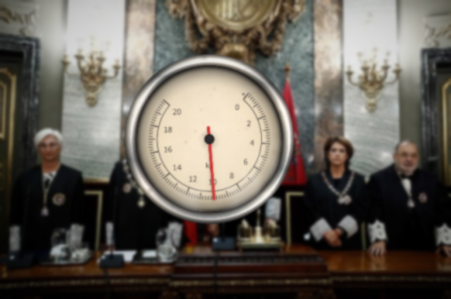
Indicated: {"value": 10, "unit": "kg"}
